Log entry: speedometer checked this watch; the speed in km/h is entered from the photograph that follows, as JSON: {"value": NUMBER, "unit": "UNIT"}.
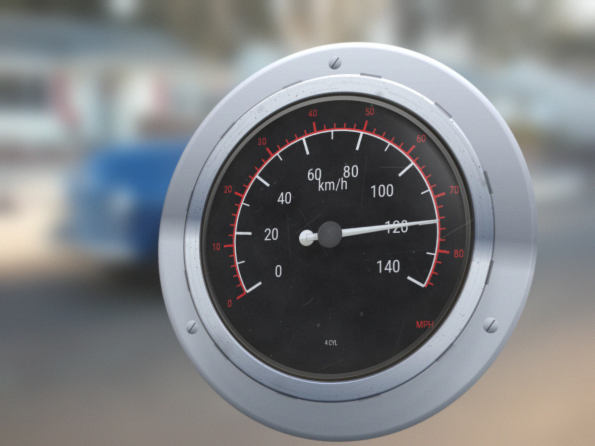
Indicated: {"value": 120, "unit": "km/h"}
